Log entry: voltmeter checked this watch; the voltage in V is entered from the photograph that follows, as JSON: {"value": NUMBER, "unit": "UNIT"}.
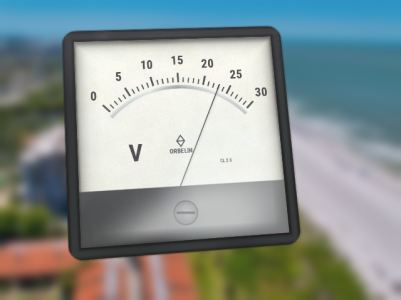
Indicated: {"value": 23, "unit": "V"}
